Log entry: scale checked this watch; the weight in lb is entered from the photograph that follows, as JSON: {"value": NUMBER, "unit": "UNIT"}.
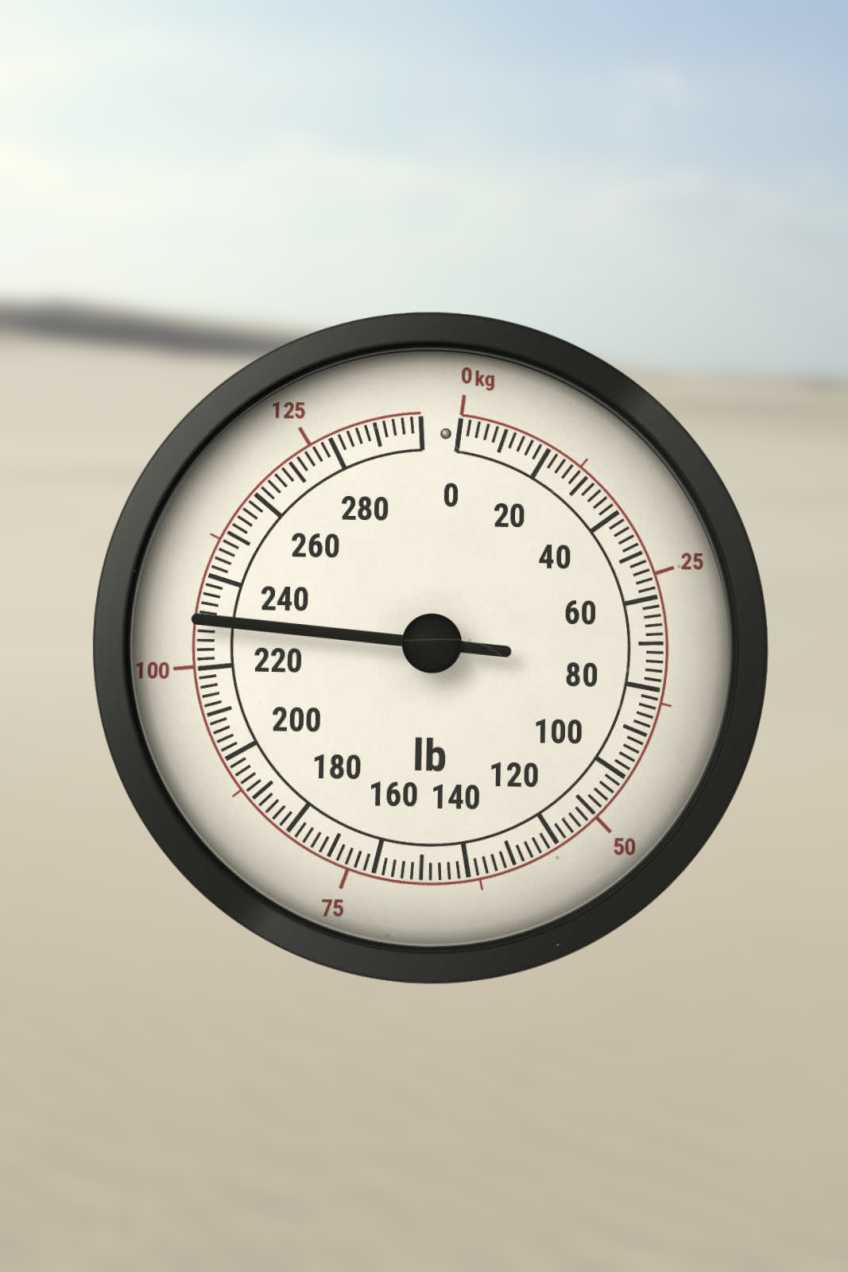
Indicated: {"value": 230, "unit": "lb"}
